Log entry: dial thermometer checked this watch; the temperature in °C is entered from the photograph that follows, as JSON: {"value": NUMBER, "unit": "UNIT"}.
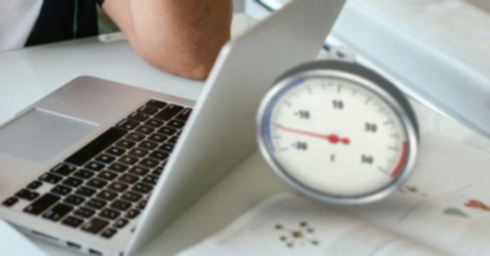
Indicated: {"value": -20, "unit": "°C"}
